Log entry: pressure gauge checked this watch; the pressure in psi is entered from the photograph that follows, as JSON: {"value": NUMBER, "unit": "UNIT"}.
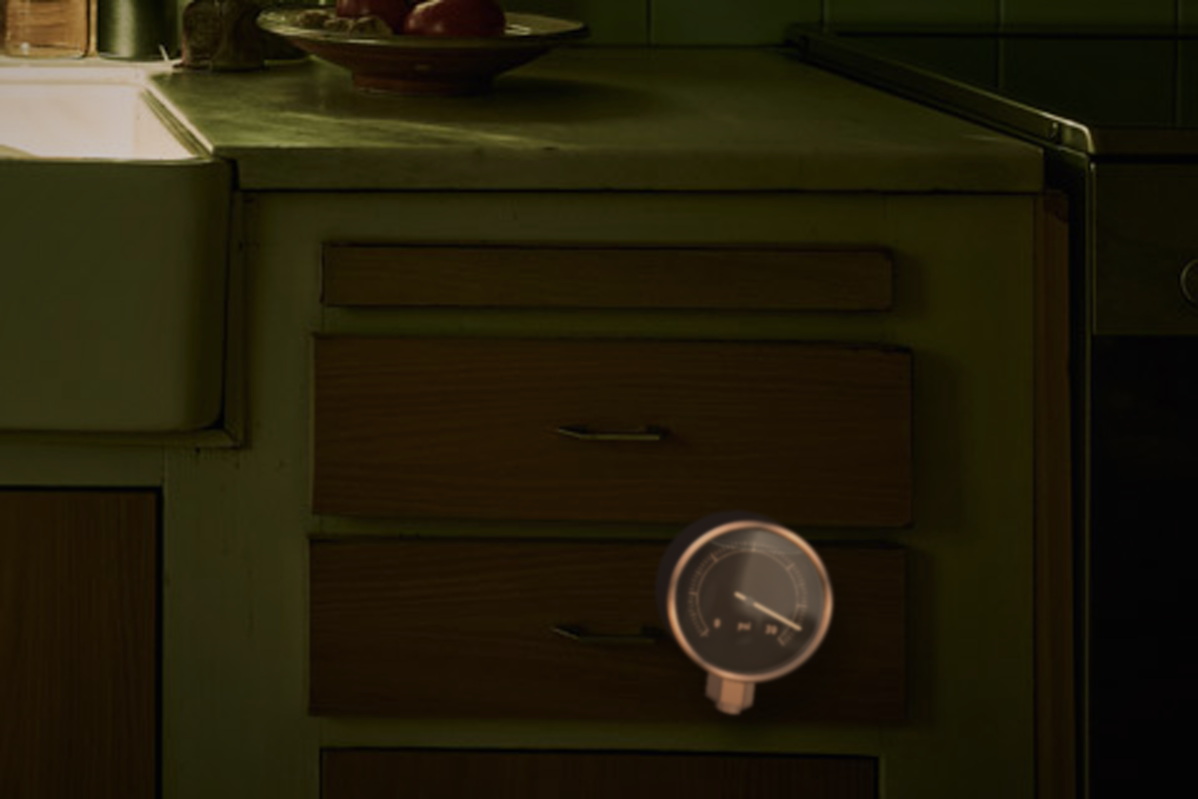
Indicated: {"value": 27.5, "unit": "psi"}
